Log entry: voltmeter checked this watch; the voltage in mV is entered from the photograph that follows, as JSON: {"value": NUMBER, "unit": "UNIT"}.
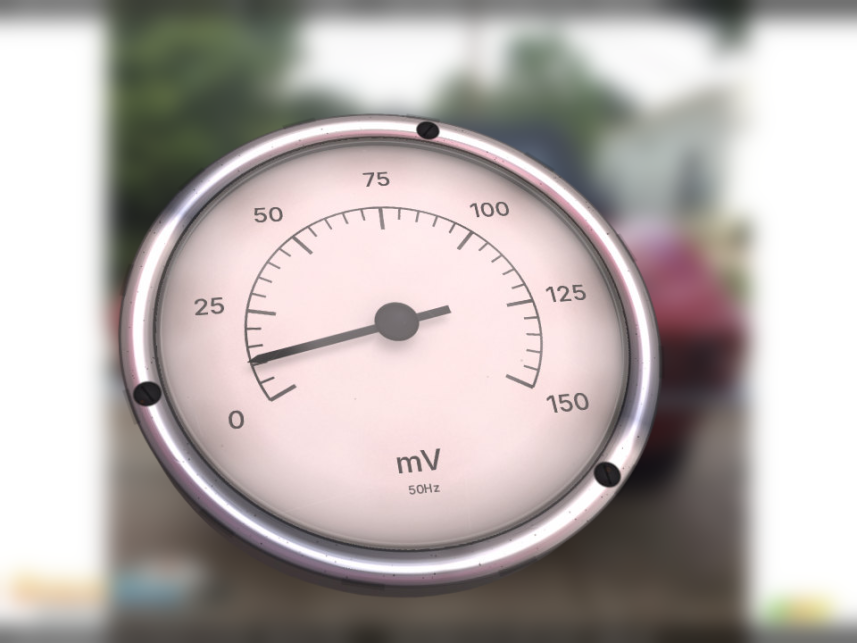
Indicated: {"value": 10, "unit": "mV"}
